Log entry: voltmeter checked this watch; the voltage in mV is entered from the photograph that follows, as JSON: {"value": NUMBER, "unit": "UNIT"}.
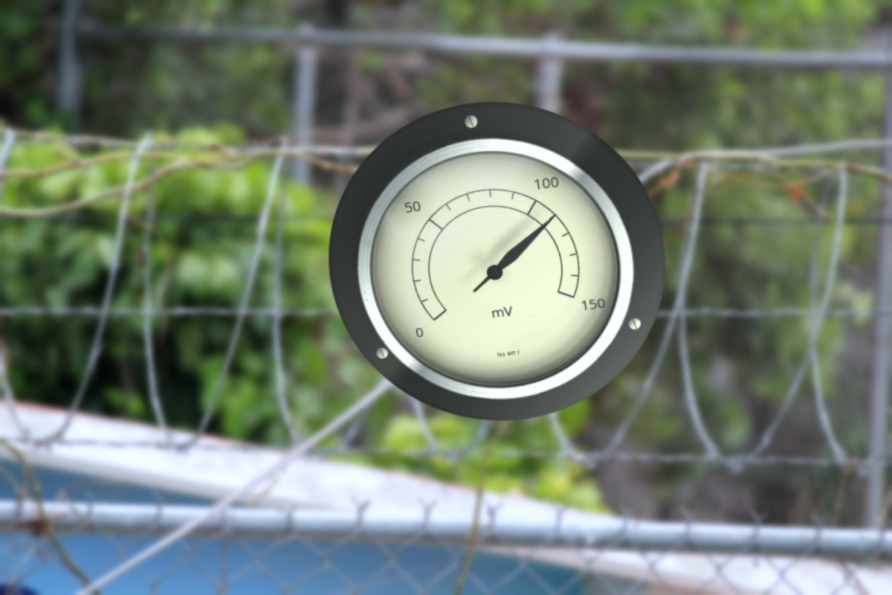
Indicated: {"value": 110, "unit": "mV"}
